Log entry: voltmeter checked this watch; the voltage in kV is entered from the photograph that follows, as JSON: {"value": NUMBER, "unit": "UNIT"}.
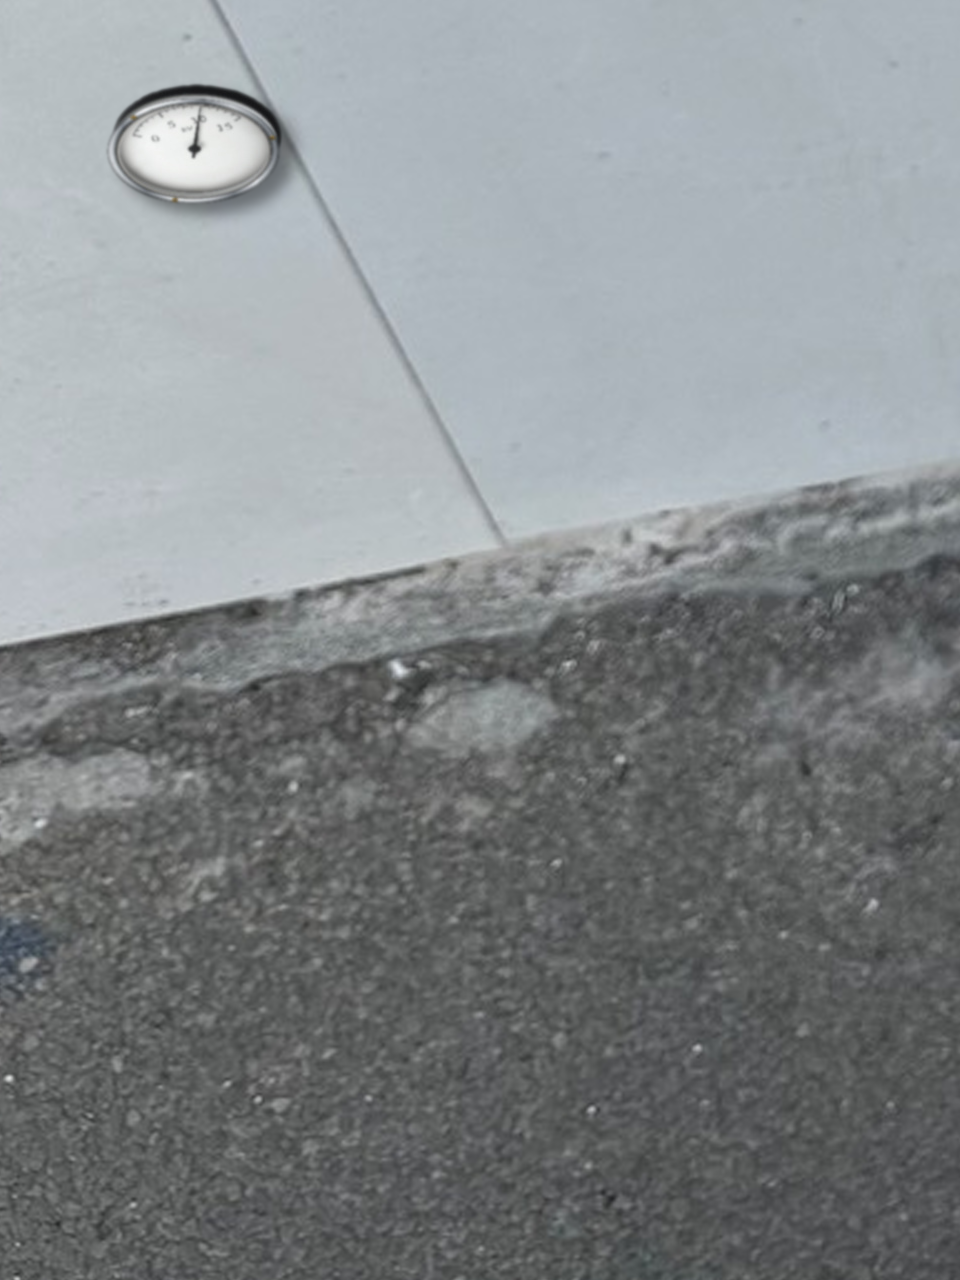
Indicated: {"value": 10, "unit": "kV"}
